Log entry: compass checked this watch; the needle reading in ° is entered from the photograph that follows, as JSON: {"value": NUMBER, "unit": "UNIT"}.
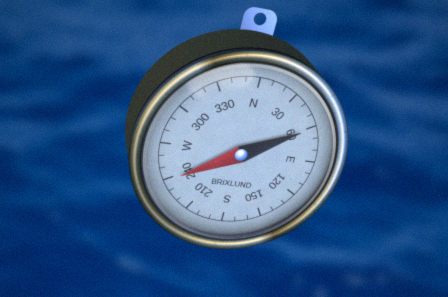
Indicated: {"value": 240, "unit": "°"}
